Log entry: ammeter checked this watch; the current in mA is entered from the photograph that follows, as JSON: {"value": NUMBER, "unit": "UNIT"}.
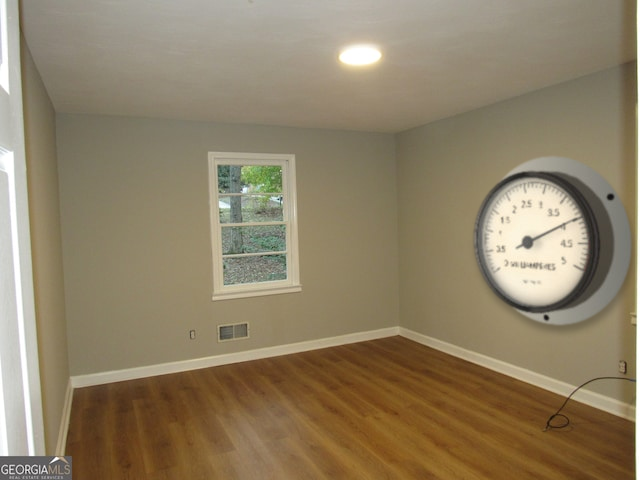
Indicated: {"value": 4, "unit": "mA"}
